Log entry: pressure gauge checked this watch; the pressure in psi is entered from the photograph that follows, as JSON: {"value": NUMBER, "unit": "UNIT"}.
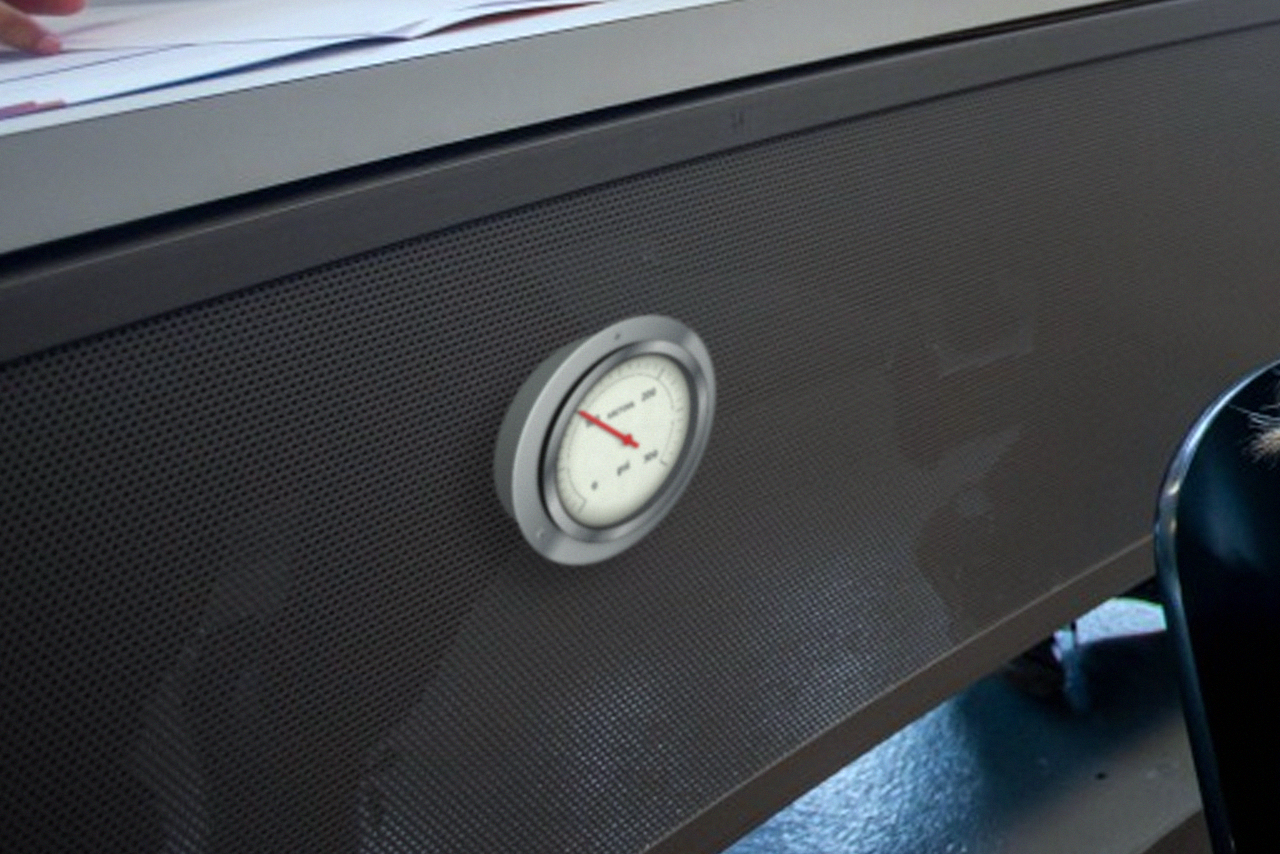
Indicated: {"value": 100, "unit": "psi"}
